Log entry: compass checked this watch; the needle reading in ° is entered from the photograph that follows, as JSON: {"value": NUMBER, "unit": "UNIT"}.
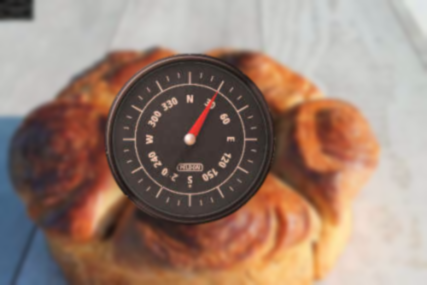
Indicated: {"value": 30, "unit": "°"}
